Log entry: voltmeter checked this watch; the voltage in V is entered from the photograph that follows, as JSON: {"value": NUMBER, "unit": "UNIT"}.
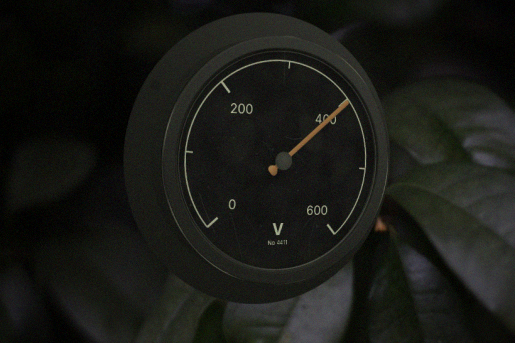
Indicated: {"value": 400, "unit": "V"}
